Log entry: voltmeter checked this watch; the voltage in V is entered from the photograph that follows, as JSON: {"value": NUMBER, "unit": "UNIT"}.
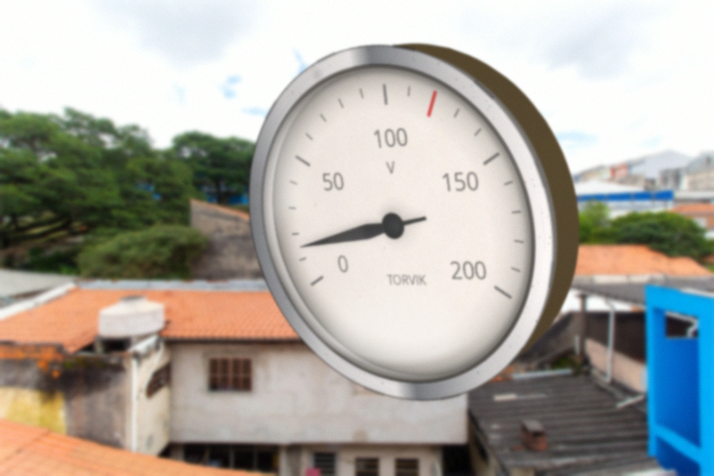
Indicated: {"value": 15, "unit": "V"}
